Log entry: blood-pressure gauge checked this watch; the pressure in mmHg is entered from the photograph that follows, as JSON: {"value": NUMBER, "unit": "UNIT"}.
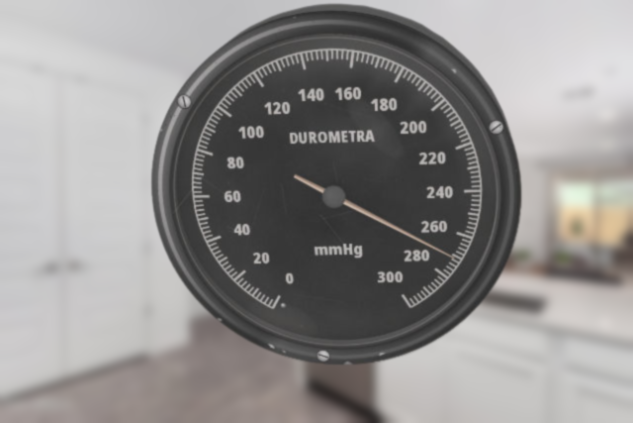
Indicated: {"value": 270, "unit": "mmHg"}
